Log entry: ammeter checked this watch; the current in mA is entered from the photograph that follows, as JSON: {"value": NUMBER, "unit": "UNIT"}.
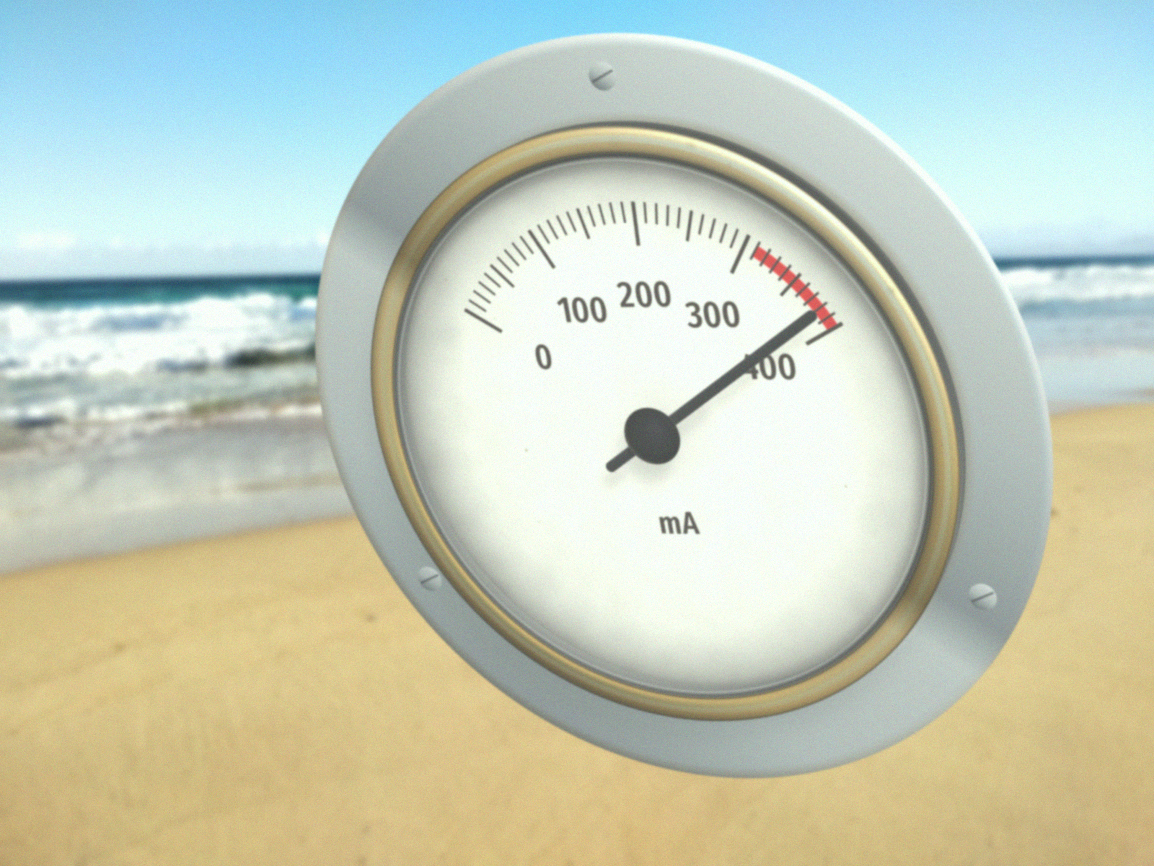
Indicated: {"value": 380, "unit": "mA"}
